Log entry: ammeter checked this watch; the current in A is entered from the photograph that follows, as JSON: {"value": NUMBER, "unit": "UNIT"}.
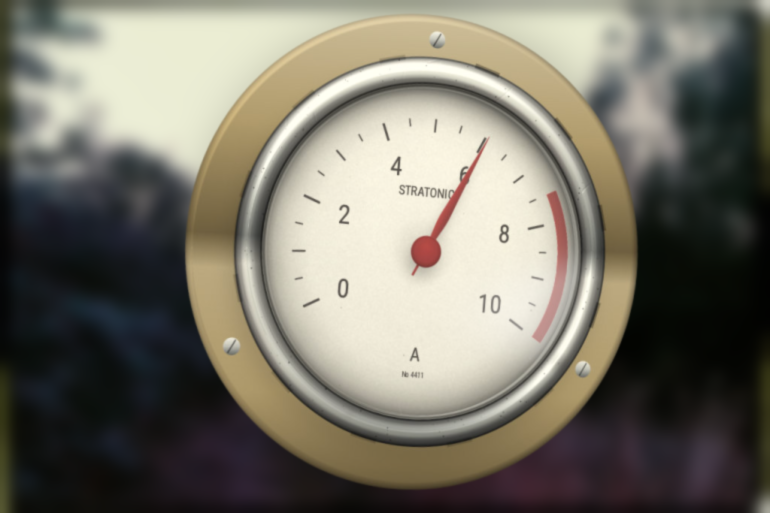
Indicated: {"value": 6, "unit": "A"}
